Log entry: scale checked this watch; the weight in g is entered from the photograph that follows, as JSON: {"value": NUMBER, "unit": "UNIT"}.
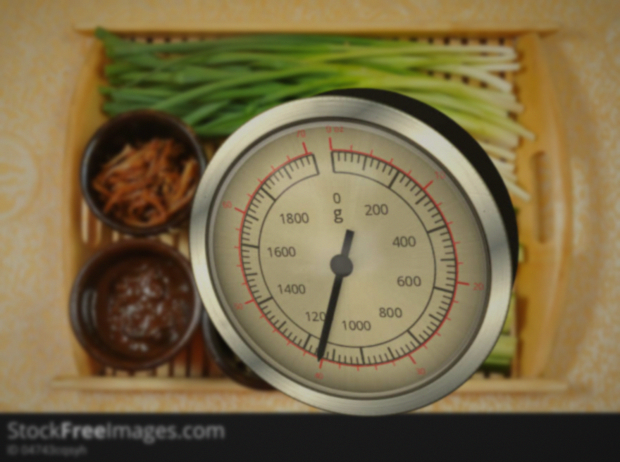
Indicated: {"value": 1140, "unit": "g"}
